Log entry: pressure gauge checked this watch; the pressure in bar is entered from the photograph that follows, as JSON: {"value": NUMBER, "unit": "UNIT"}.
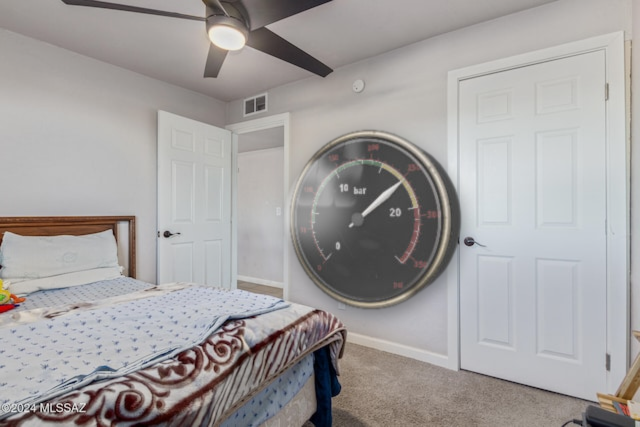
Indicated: {"value": 17.5, "unit": "bar"}
